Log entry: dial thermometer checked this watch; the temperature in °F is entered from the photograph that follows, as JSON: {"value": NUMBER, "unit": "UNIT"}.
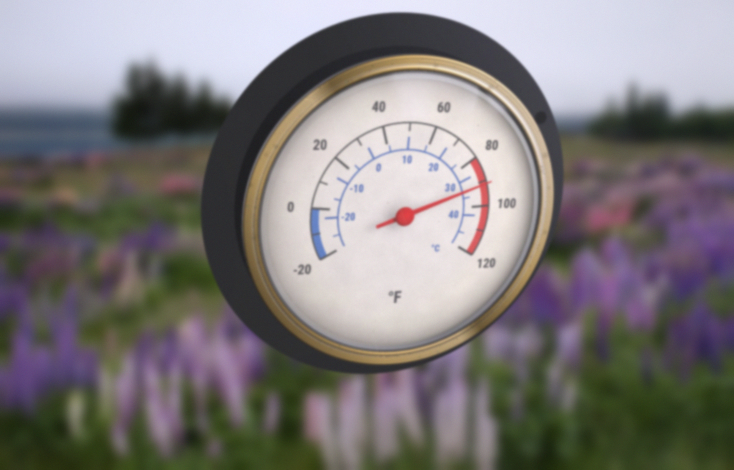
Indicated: {"value": 90, "unit": "°F"}
